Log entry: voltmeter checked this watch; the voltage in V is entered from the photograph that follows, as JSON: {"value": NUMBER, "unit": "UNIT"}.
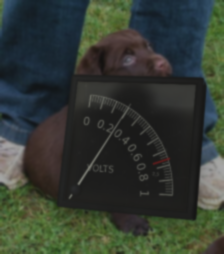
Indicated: {"value": 0.3, "unit": "V"}
